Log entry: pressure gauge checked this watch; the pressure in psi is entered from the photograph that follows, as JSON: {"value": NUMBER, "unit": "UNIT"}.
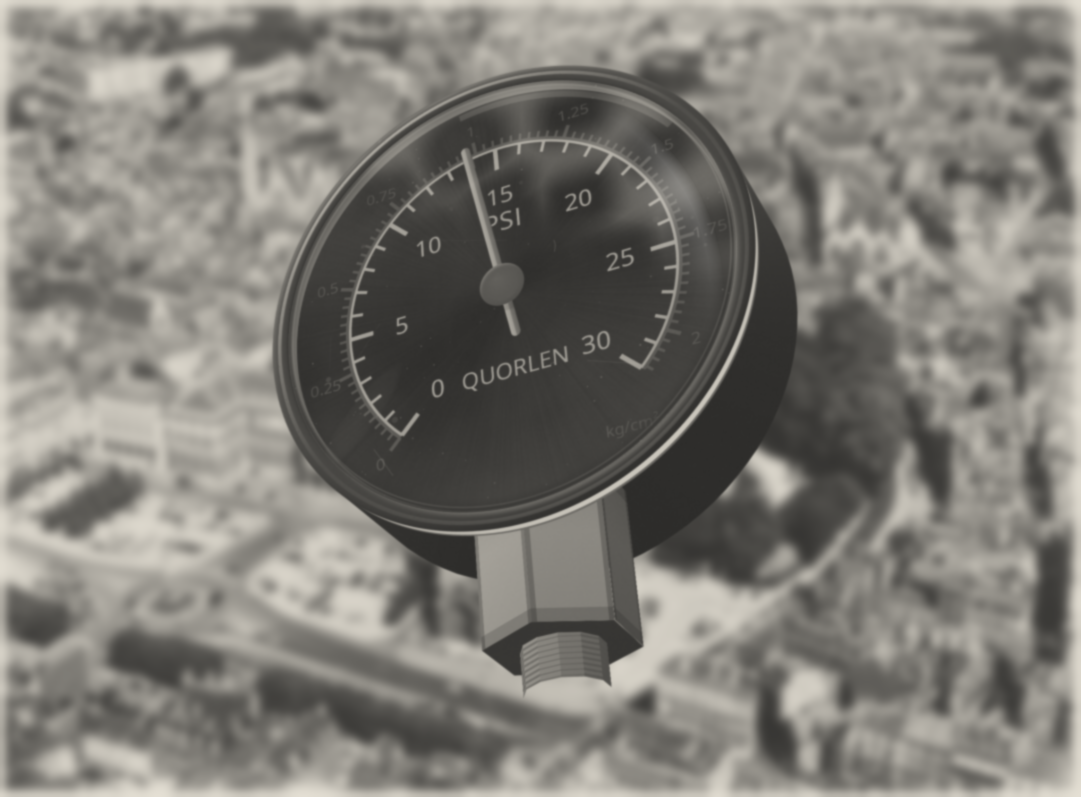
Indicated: {"value": 14, "unit": "psi"}
